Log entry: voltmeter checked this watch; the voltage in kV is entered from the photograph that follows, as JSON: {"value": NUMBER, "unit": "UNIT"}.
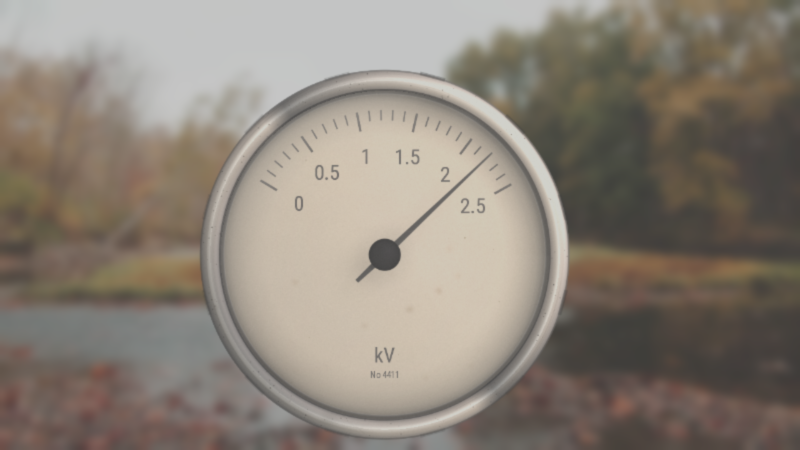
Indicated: {"value": 2.2, "unit": "kV"}
